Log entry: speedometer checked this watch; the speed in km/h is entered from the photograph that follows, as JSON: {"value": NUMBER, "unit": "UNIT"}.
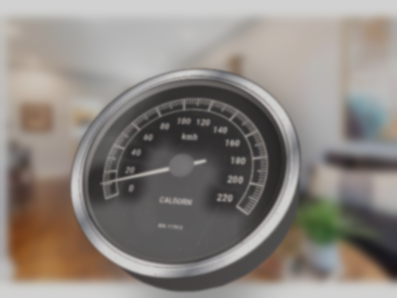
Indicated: {"value": 10, "unit": "km/h"}
